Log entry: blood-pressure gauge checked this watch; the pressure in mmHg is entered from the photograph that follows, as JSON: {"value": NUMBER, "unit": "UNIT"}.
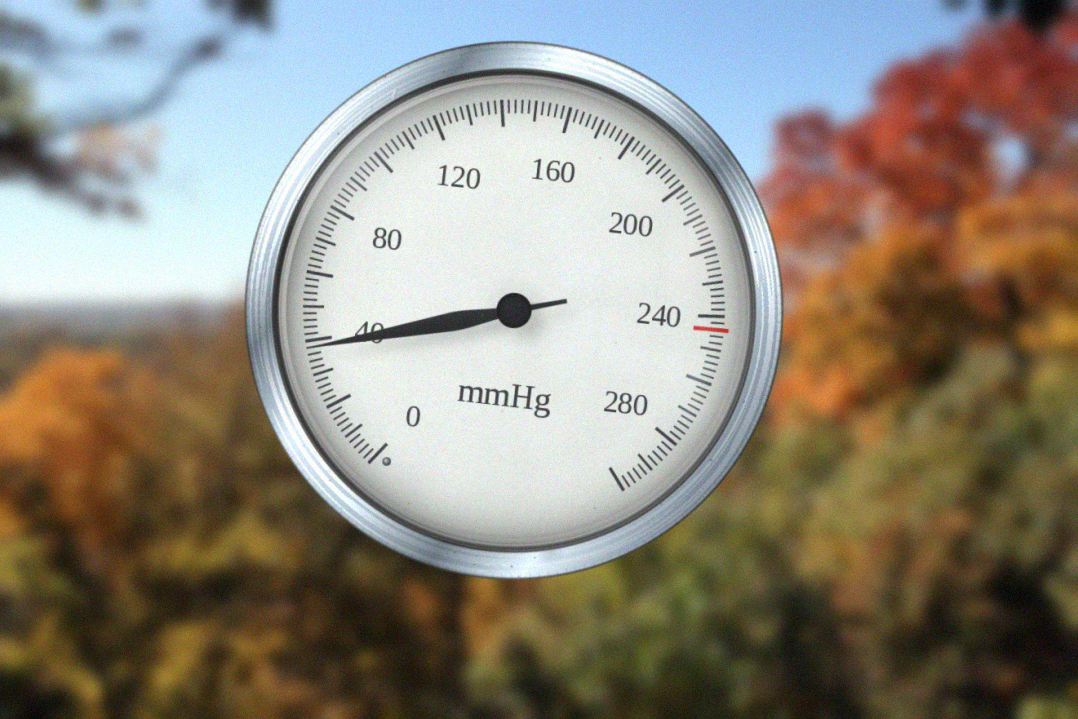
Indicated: {"value": 38, "unit": "mmHg"}
